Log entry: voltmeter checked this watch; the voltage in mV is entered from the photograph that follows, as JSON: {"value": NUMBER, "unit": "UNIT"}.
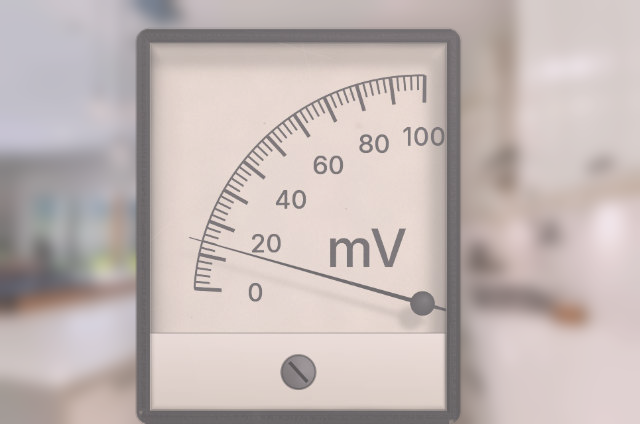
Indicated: {"value": 14, "unit": "mV"}
